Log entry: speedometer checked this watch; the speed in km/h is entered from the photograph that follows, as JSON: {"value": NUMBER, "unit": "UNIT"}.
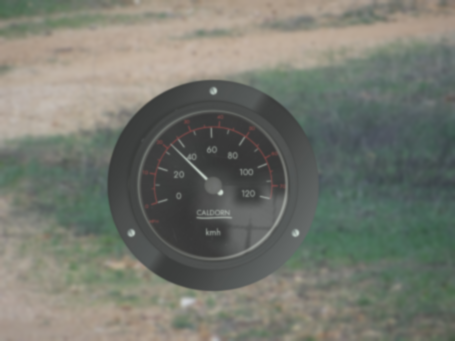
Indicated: {"value": 35, "unit": "km/h"}
